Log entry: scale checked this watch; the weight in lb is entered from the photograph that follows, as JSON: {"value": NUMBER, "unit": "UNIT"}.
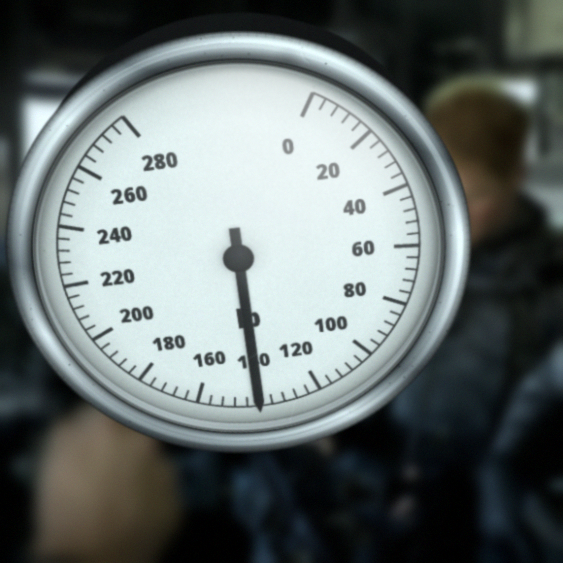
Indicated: {"value": 140, "unit": "lb"}
